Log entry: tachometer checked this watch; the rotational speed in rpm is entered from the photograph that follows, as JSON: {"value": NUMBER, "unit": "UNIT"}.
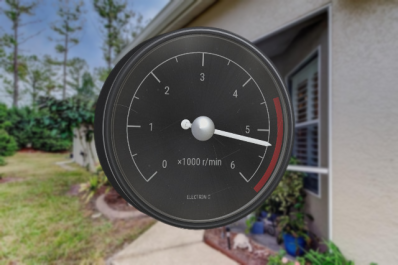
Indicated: {"value": 5250, "unit": "rpm"}
